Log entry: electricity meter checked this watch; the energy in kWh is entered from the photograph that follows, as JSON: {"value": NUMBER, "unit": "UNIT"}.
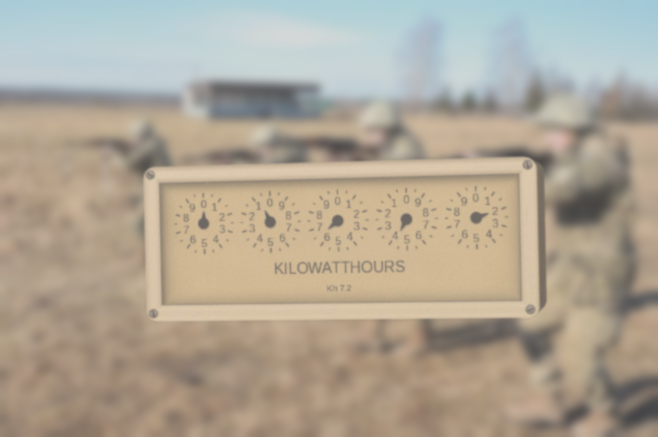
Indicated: {"value": 642, "unit": "kWh"}
